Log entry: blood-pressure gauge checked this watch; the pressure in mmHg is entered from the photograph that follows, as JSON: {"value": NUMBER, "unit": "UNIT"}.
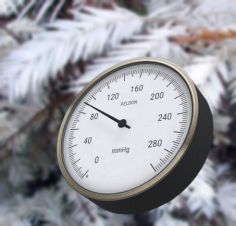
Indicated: {"value": 90, "unit": "mmHg"}
